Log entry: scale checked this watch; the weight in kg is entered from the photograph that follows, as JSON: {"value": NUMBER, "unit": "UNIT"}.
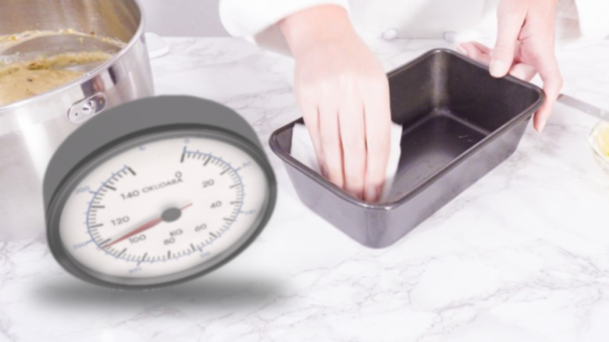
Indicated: {"value": 110, "unit": "kg"}
